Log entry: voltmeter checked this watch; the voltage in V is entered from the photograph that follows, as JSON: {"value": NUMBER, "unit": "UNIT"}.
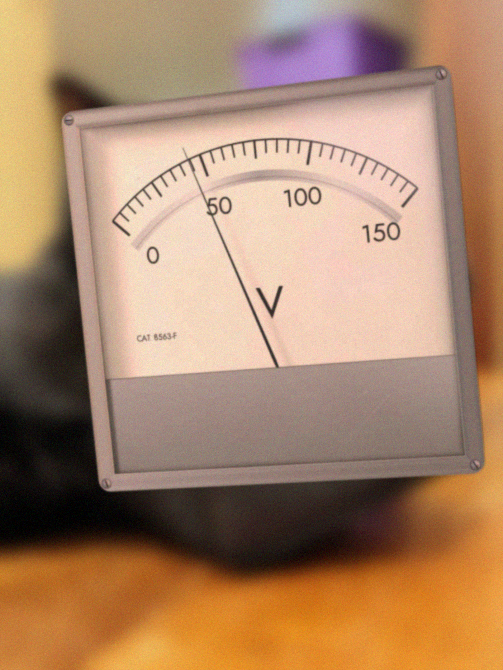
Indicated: {"value": 45, "unit": "V"}
